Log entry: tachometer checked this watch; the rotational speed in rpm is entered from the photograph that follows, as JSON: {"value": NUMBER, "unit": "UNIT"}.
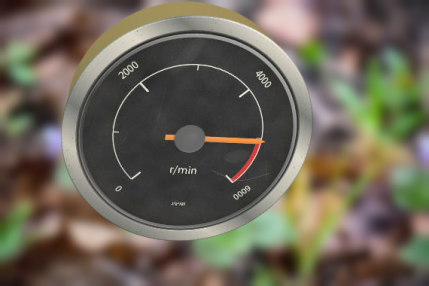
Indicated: {"value": 5000, "unit": "rpm"}
